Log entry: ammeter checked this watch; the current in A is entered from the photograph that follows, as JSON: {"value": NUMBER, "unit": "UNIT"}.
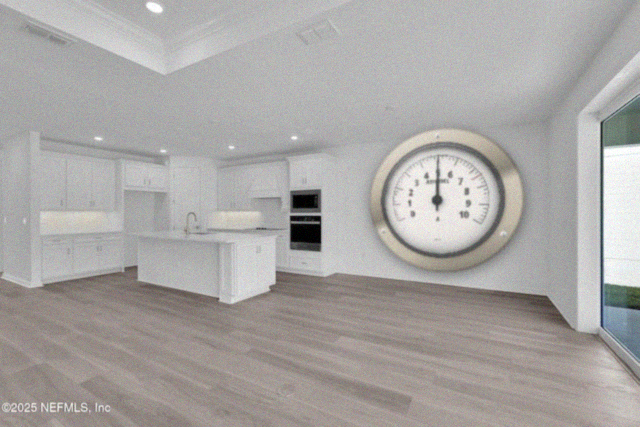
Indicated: {"value": 5, "unit": "A"}
